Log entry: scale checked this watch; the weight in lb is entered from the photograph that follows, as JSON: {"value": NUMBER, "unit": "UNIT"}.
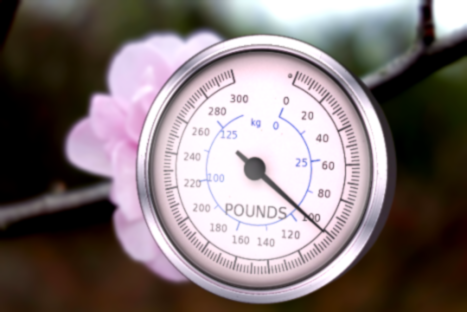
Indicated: {"value": 100, "unit": "lb"}
